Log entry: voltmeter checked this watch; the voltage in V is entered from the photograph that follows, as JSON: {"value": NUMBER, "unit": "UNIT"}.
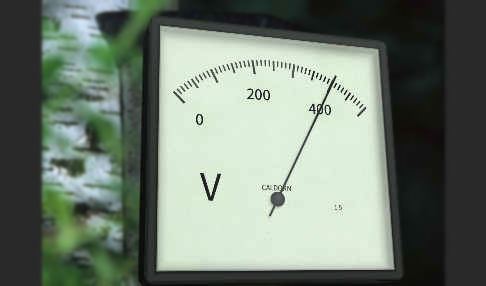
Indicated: {"value": 400, "unit": "V"}
